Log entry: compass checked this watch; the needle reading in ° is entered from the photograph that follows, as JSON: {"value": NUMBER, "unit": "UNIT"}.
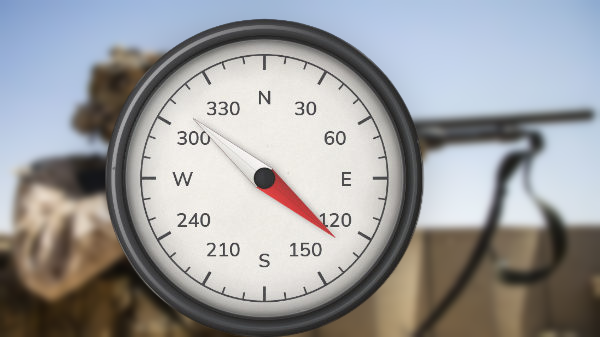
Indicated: {"value": 130, "unit": "°"}
